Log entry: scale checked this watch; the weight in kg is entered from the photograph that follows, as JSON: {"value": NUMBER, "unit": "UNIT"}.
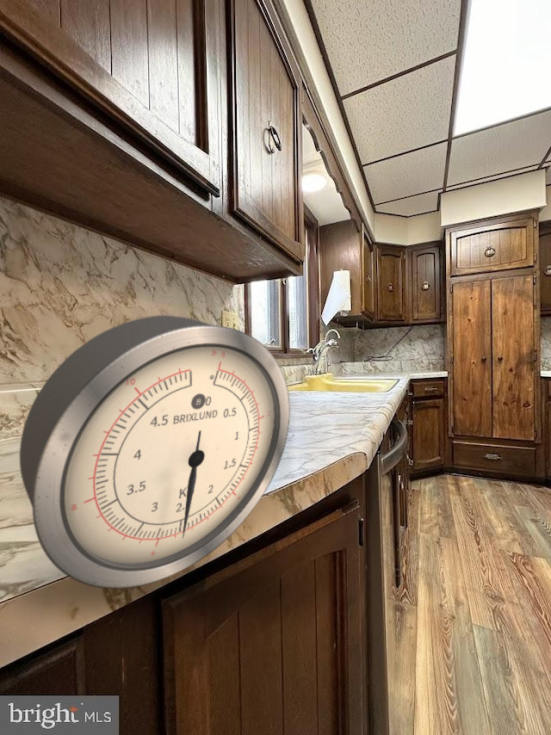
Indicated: {"value": 2.5, "unit": "kg"}
